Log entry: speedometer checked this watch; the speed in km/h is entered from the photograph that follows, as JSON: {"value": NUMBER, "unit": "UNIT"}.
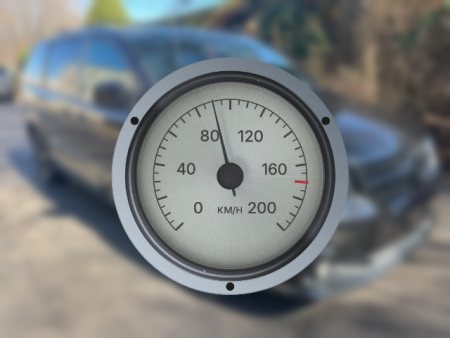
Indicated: {"value": 90, "unit": "km/h"}
